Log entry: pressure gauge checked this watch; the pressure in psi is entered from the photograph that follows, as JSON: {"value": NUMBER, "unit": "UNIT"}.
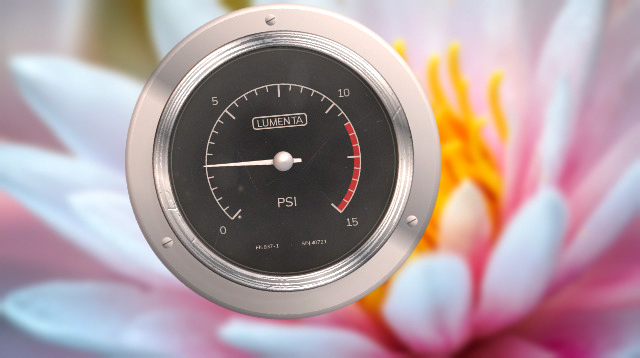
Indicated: {"value": 2.5, "unit": "psi"}
